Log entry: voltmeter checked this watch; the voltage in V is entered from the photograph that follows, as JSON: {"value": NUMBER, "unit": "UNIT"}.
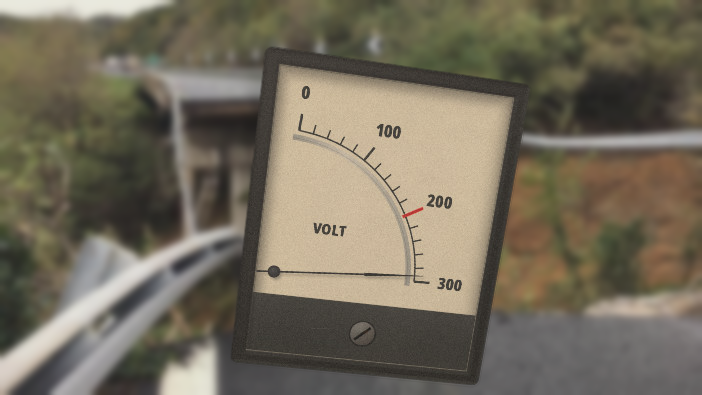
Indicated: {"value": 290, "unit": "V"}
